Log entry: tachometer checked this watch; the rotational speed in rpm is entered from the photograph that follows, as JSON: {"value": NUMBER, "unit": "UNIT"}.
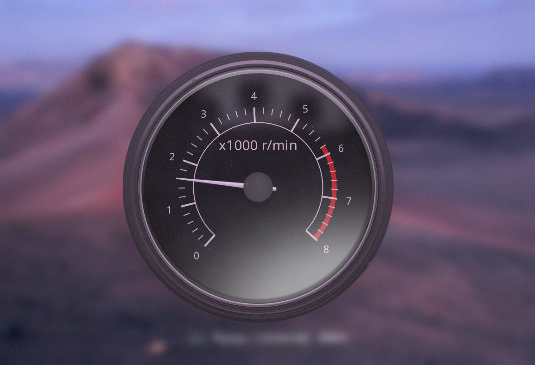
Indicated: {"value": 1600, "unit": "rpm"}
